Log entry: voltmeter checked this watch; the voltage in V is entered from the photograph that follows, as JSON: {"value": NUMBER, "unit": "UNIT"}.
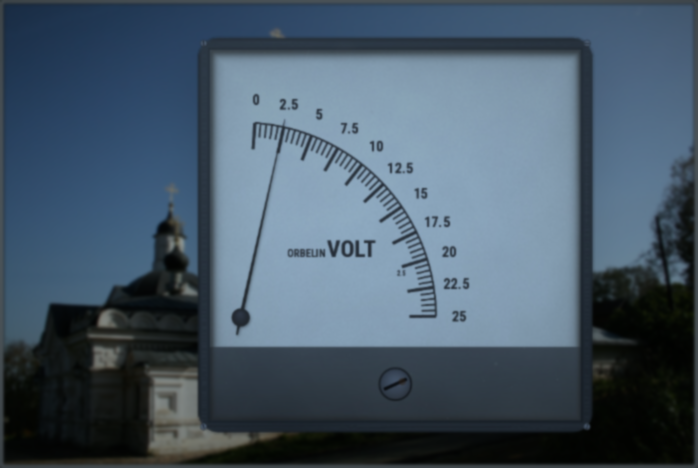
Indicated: {"value": 2.5, "unit": "V"}
